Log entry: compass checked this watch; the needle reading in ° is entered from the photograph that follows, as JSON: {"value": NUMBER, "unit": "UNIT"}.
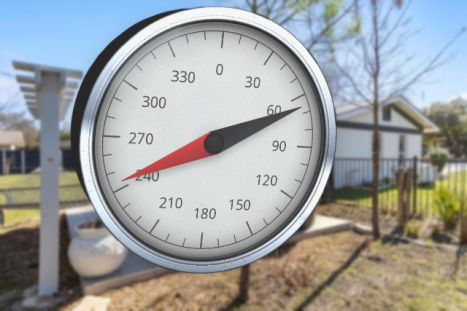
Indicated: {"value": 245, "unit": "°"}
